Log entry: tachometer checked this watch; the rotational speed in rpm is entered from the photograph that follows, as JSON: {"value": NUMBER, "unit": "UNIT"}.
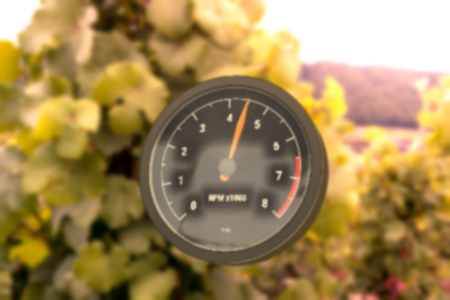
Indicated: {"value": 4500, "unit": "rpm"}
